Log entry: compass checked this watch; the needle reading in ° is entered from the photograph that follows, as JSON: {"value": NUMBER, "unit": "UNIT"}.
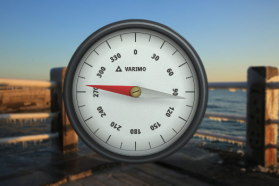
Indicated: {"value": 277.5, "unit": "°"}
